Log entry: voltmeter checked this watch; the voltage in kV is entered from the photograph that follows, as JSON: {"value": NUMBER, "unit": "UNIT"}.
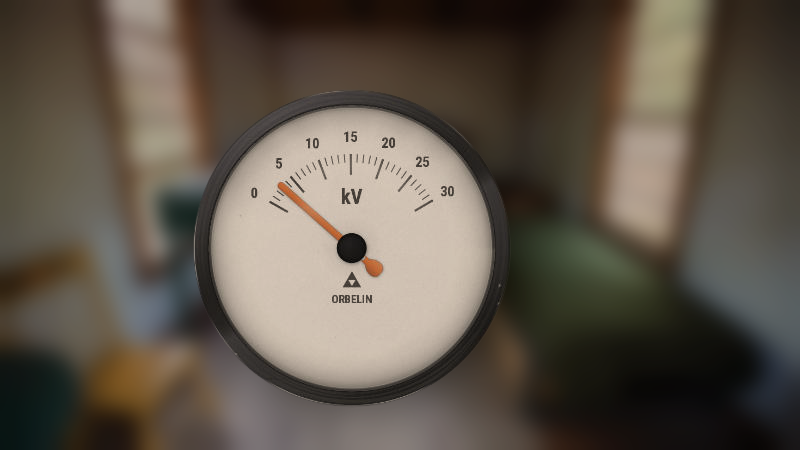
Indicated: {"value": 3, "unit": "kV"}
